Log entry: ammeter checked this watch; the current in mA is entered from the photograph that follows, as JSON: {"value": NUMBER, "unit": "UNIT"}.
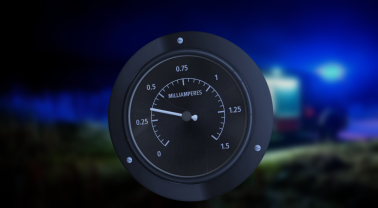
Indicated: {"value": 0.35, "unit": "mA"}
